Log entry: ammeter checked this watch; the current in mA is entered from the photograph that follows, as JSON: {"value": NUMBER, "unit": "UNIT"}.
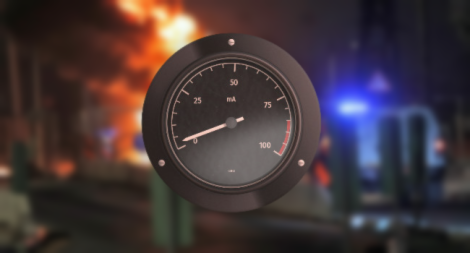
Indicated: {"value": 2.5, "unit": "mA"}
